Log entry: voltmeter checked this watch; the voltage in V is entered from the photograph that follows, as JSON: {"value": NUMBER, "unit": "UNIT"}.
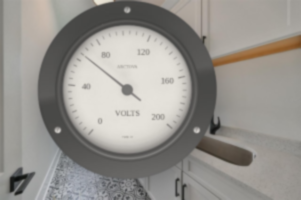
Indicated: {"value": 65, "unit": "V"}
